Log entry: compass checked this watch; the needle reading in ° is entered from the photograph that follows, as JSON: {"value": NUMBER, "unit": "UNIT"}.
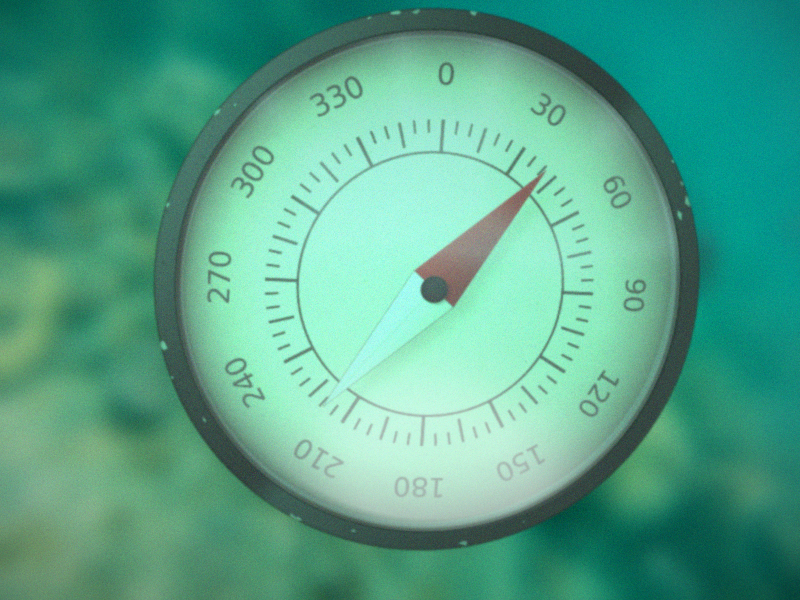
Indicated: {"value": 40, "unit": "°"}
